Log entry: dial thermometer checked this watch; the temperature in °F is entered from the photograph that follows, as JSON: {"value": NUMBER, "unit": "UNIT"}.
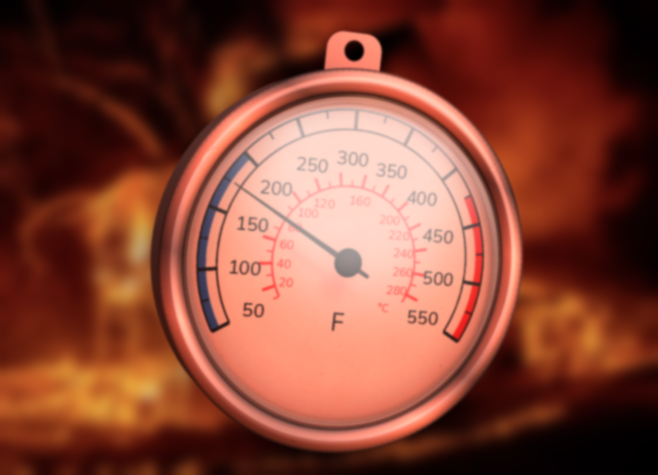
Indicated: {"value": 175, "unit": "°F"}
